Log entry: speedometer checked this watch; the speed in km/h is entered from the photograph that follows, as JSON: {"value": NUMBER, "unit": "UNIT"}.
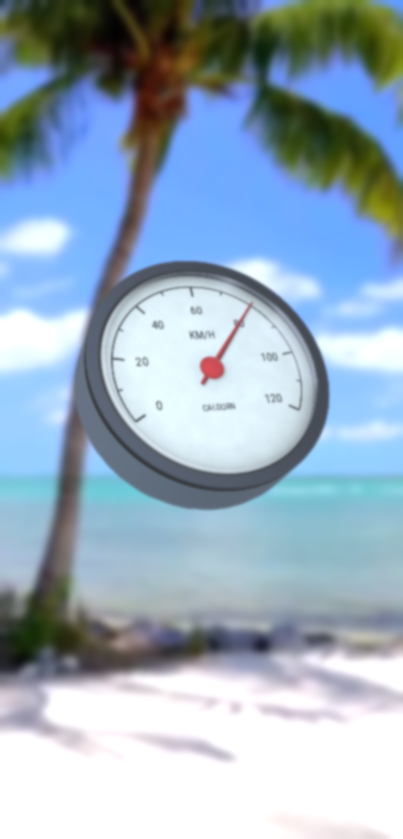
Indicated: {"value": 80, "unit": "km/h"}
